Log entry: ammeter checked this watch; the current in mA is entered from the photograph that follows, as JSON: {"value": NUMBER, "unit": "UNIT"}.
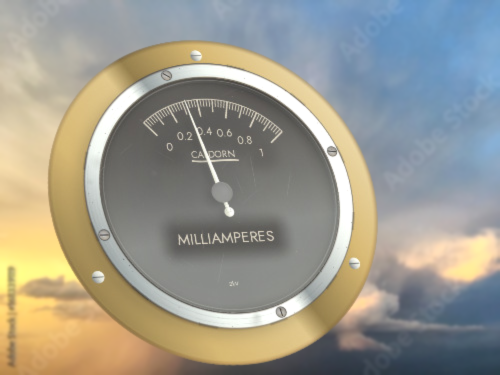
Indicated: {"value": 0.3, "unit": "mA"}
